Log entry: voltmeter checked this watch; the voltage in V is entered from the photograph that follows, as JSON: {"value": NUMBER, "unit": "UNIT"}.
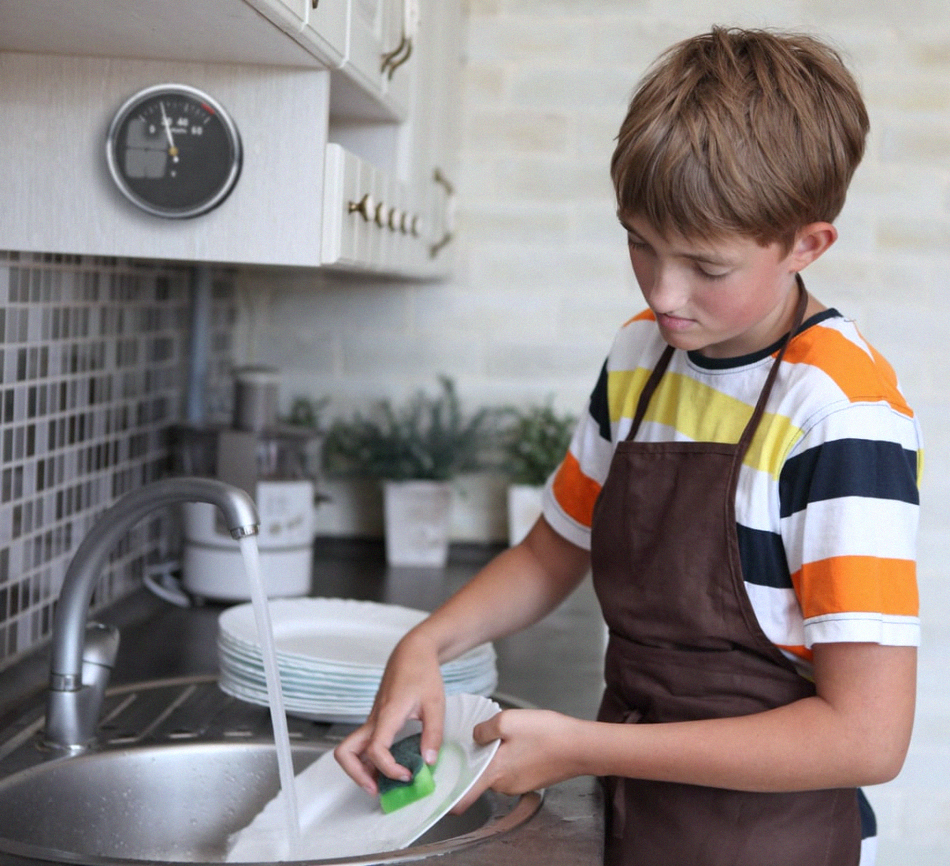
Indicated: {"value": 20, "unit": "V"}
